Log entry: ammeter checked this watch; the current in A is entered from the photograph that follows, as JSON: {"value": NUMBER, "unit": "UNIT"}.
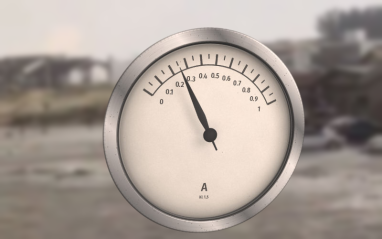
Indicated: {"value": 0.25, "unit": "A"}
